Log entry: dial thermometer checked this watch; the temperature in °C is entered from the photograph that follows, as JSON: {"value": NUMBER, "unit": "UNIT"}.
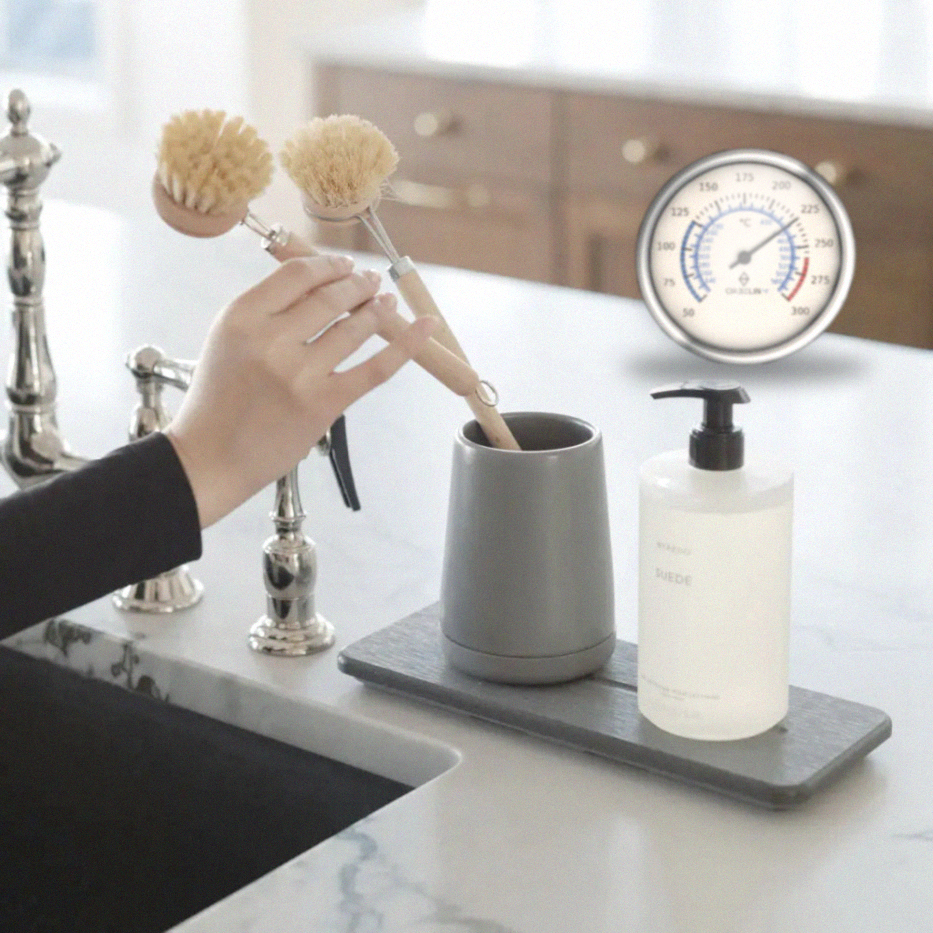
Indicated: {"value": 225, "unit": "°C"}
